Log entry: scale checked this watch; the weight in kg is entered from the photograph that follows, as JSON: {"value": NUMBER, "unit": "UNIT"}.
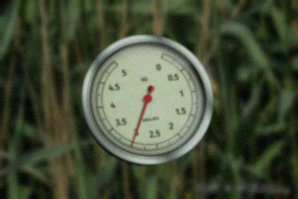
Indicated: {"value": 3, "unit": "kg"}
